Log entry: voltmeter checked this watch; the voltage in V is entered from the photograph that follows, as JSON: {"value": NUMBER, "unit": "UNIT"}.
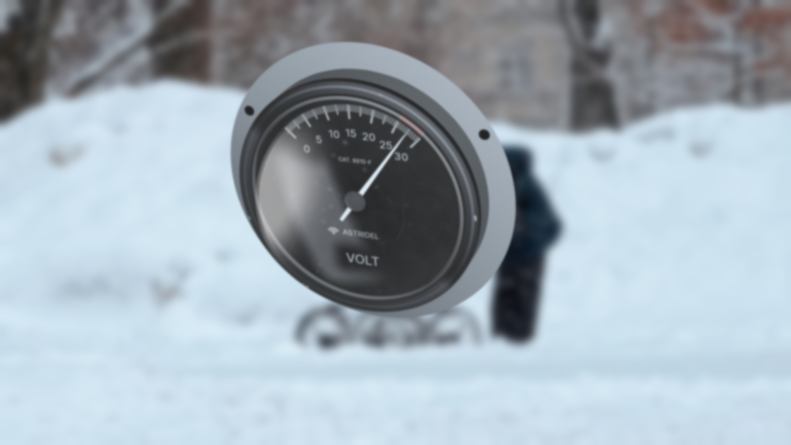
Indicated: {"value": 27.5, "unit": "V"}
